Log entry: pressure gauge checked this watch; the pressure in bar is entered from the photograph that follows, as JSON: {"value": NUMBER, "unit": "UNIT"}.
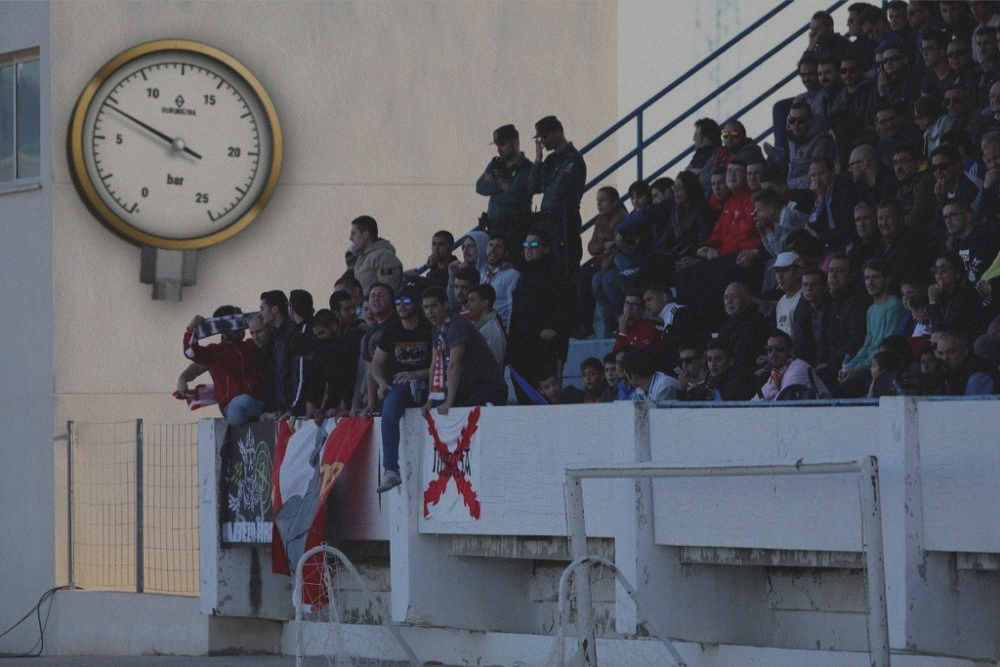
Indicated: {"value": 7, "unit": "bar"}
